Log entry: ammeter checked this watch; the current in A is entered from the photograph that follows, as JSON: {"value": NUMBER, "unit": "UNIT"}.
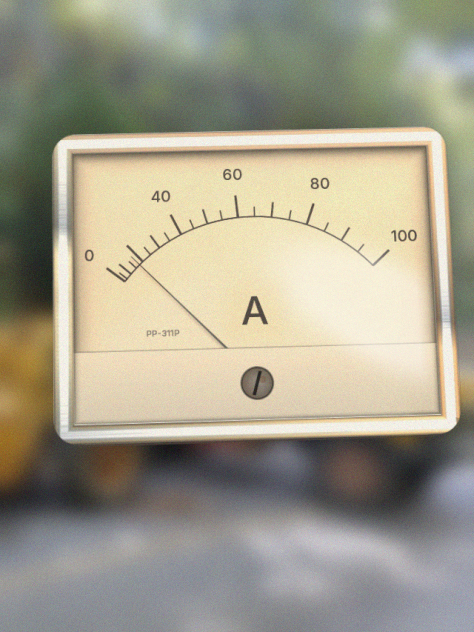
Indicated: {"value": 17.5, "unit": "A"}
